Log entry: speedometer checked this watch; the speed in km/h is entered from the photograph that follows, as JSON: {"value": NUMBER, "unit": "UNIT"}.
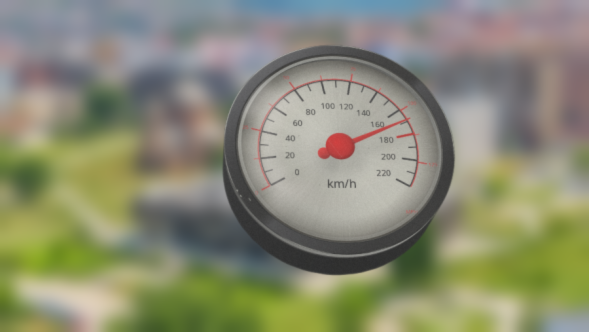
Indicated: {"value": 170, "unit": "km/h"}
